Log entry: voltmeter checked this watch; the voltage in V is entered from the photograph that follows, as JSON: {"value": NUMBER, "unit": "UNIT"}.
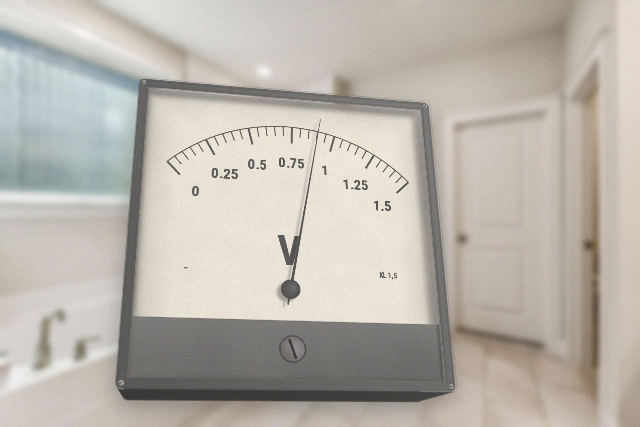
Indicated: {"value": 0.9, "unit": "V"}
